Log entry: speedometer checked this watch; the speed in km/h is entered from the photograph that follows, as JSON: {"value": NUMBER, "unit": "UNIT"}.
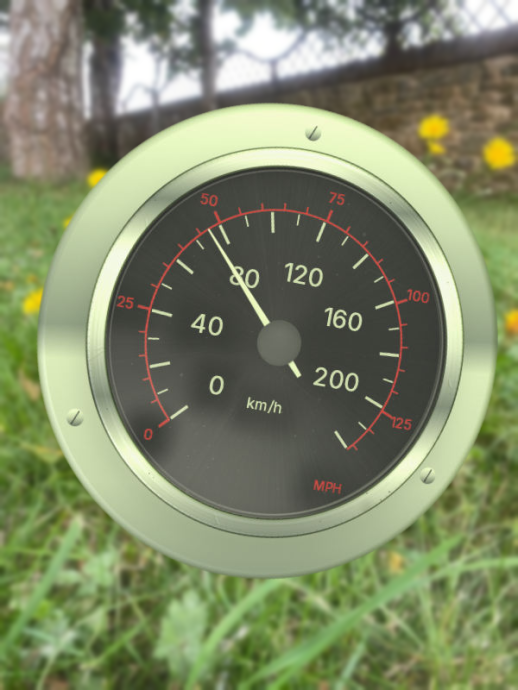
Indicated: {"value": 75, "unit": "km/h"}
